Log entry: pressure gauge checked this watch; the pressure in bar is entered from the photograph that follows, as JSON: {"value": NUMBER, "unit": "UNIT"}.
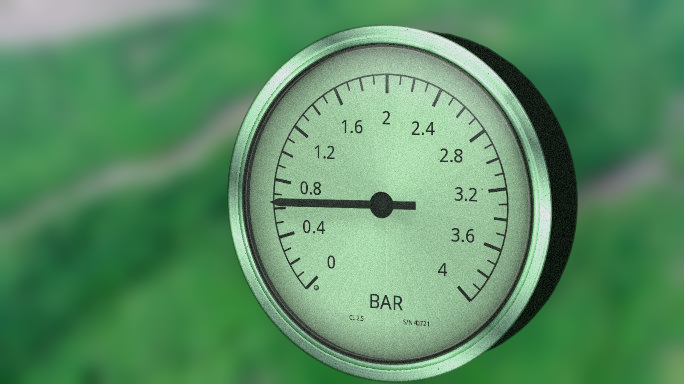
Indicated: {"value": 0.65, "unit": "bar"}
